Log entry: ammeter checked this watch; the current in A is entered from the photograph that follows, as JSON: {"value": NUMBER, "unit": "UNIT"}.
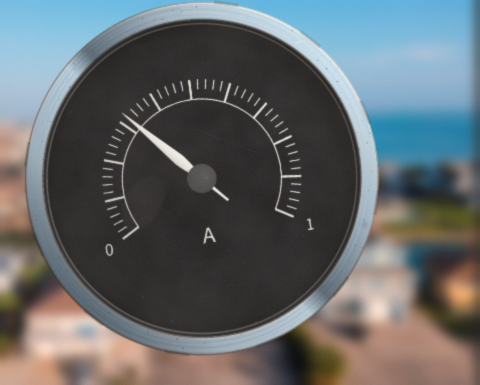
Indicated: {"value": 0.32, "unit": "A"}
